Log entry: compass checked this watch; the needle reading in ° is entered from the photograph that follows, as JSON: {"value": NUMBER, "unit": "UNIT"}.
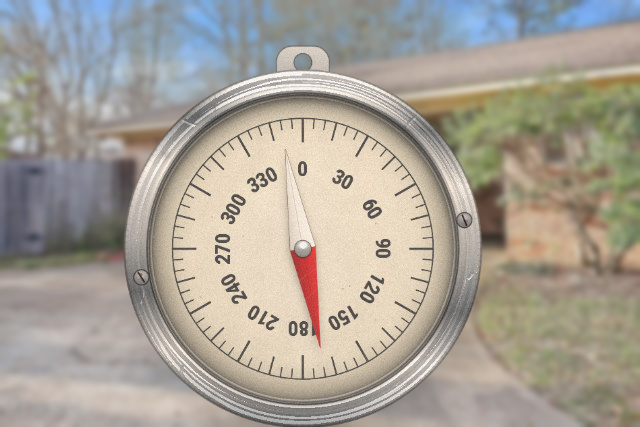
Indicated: {"value": 170, "unit": "°"}
